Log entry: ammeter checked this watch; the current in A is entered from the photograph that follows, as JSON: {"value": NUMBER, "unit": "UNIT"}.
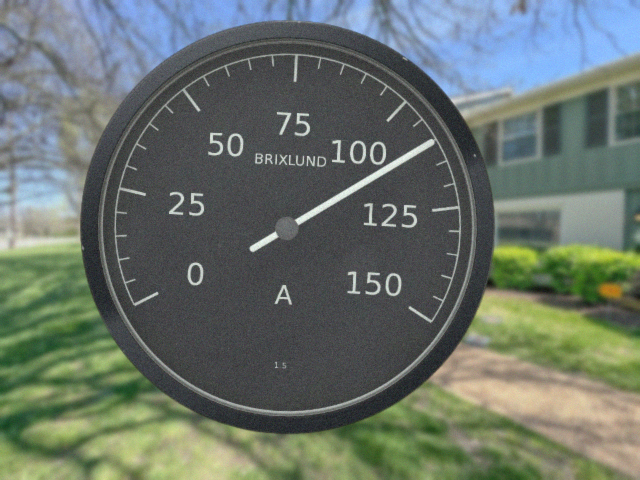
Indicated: {"value": 110, "unit": "A"}
